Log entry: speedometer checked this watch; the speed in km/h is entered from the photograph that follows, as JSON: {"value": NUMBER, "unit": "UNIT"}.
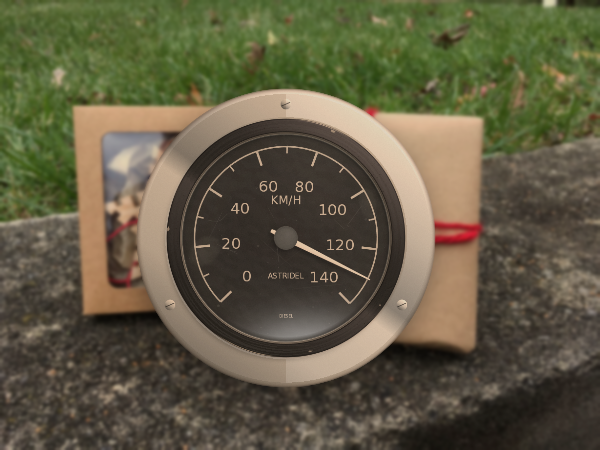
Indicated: {"value": 130, "unit": "km/h"}
